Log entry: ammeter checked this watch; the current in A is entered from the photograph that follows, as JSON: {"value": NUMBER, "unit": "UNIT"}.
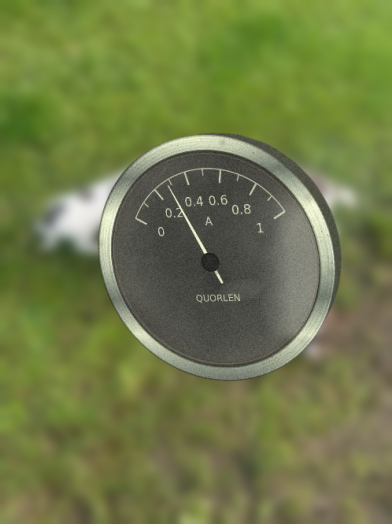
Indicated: {"value": 0.3, "unit": "A"}
